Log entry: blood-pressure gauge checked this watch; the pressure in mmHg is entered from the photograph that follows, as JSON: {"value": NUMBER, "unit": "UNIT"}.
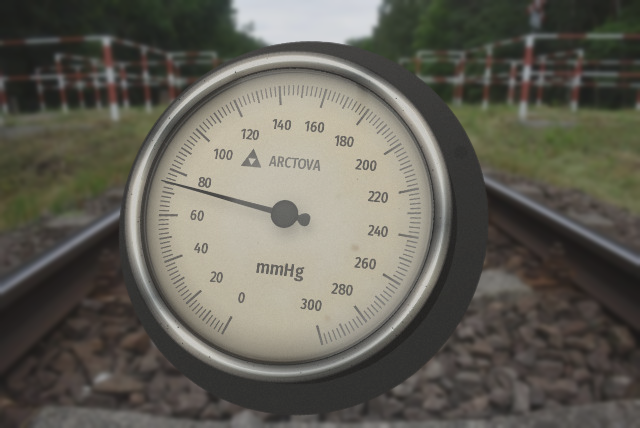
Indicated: {"value": 74, "unit": "mmHg"}
